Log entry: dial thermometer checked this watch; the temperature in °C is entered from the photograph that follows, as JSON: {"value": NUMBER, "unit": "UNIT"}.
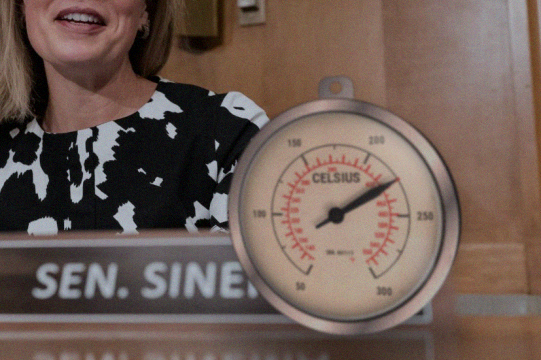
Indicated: {"value": 225, "unit": "°C"}
